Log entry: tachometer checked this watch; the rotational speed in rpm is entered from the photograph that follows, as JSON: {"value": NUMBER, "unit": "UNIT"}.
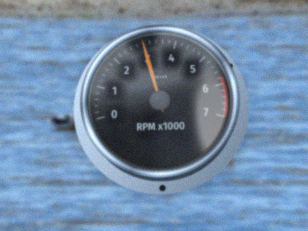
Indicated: {"value": 3000, "unit": "rpm"}
